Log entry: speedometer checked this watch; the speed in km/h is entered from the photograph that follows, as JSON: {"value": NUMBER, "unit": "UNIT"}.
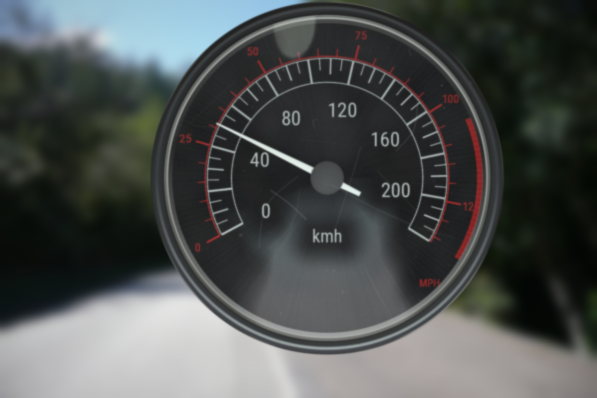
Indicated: {"value": 50, "unit": "km/h"}
